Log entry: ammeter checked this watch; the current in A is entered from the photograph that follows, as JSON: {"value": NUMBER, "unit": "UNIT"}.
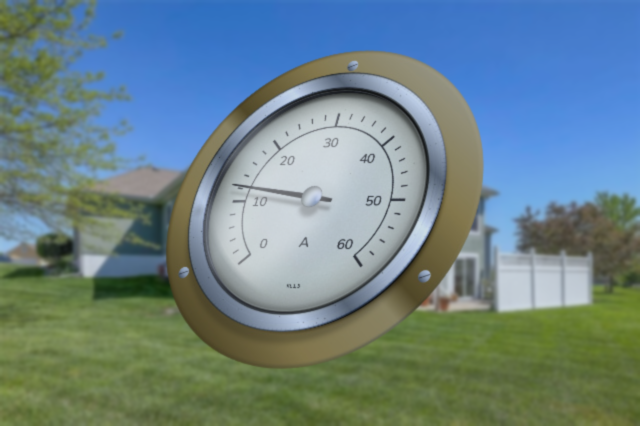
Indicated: {"value": 12, "unit": "A"}
